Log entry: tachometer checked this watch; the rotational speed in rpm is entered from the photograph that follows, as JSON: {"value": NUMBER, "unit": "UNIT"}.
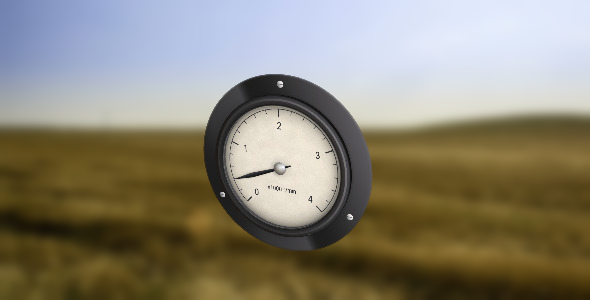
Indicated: {"value": 400, "unit": "rpm"}
